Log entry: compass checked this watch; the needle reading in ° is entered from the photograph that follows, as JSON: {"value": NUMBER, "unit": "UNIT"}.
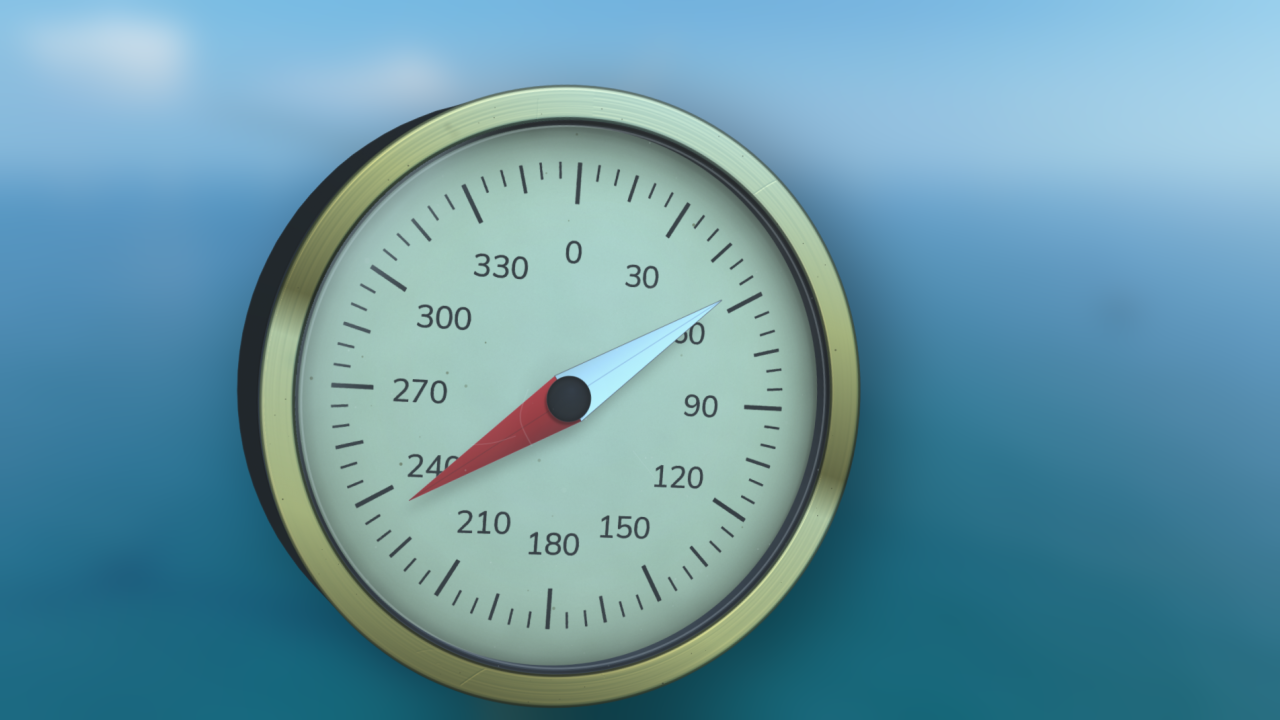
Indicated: {"value": 235, "unit": "°"}
